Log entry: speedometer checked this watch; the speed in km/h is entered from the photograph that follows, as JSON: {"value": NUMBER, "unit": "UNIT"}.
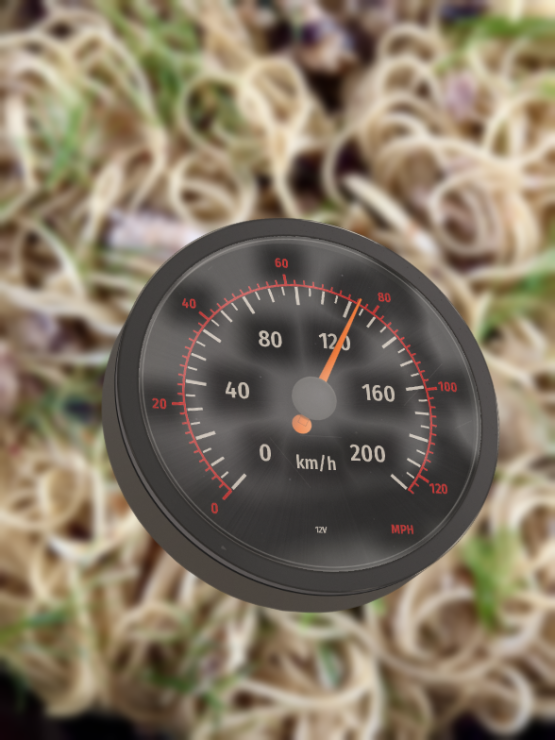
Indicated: {"value": 122.5, "unit": "km/h"}
